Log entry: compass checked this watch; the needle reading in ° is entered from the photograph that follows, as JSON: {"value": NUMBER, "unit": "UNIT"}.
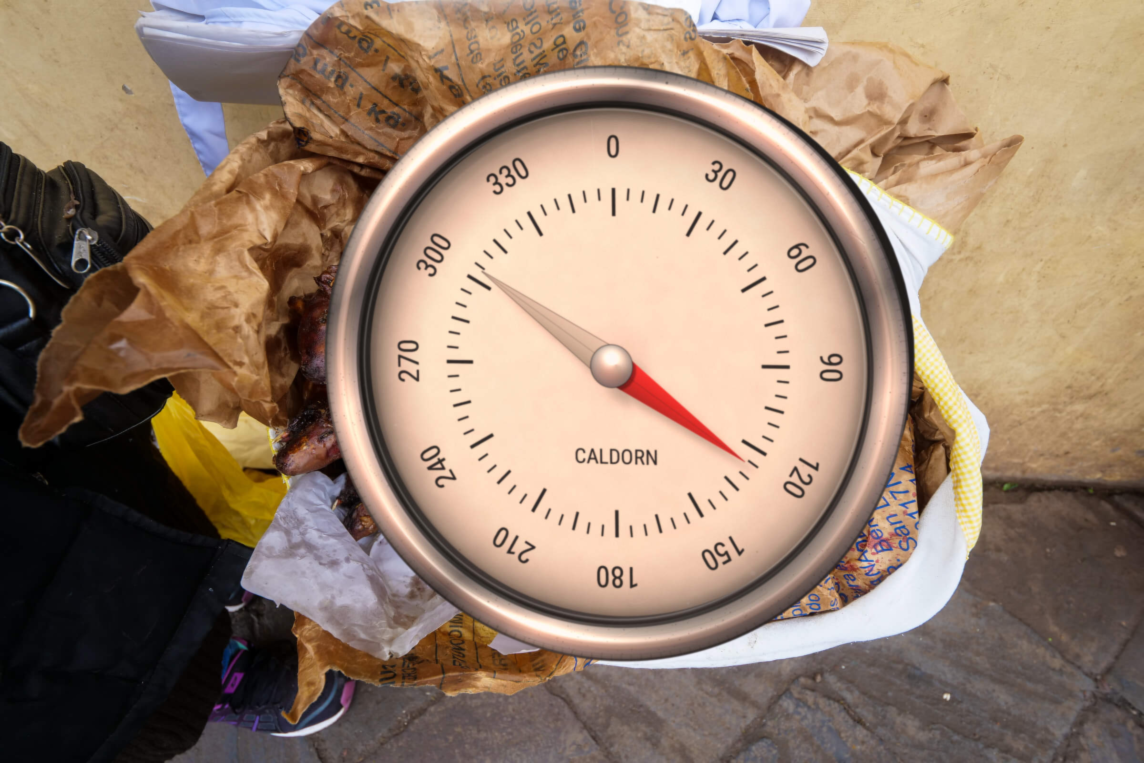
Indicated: {"value": 125, "unit": "°"}
